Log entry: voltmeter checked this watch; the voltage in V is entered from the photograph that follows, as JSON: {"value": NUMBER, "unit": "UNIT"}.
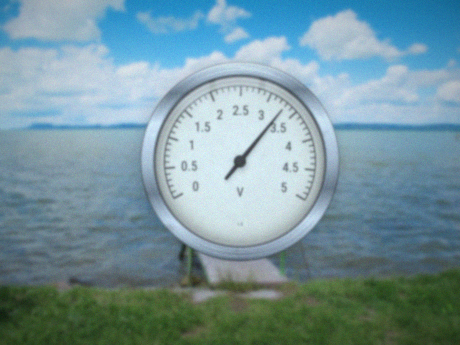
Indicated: {"value": 3.3, "unit": "V"}
